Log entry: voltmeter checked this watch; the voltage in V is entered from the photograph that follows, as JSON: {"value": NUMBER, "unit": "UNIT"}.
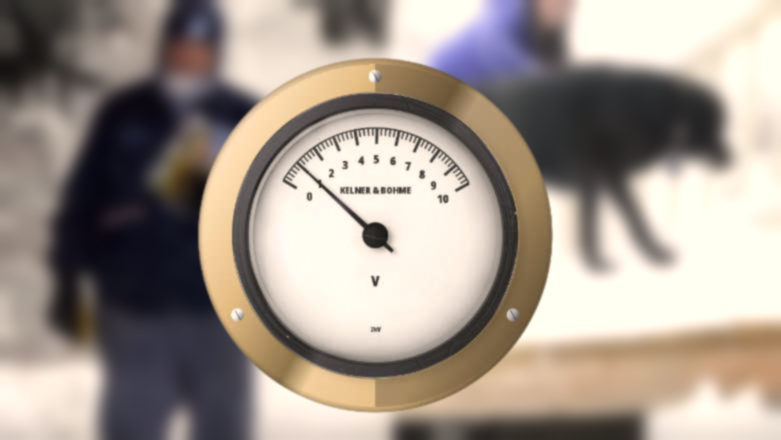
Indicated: {"value": 1, "unit": "V"}
